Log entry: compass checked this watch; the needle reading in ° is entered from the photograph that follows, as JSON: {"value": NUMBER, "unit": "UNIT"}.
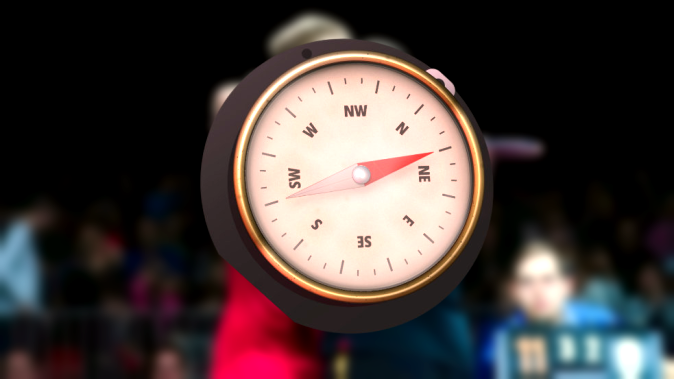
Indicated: {"value": 30, "unit": "°"}
